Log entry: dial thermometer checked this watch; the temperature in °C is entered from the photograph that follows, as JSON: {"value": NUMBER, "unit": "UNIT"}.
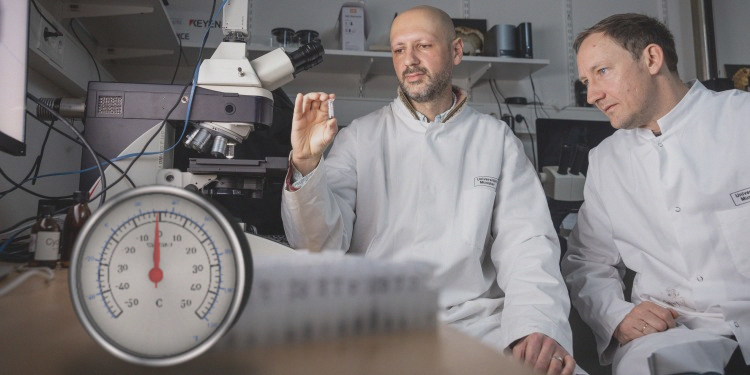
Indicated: {"value": 0, "unit": "°C"}
